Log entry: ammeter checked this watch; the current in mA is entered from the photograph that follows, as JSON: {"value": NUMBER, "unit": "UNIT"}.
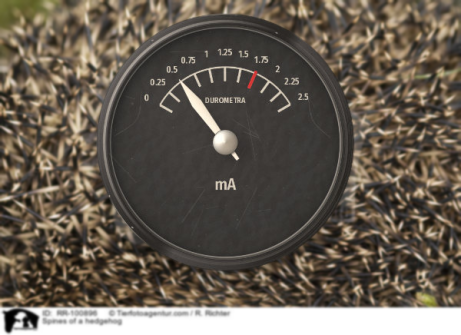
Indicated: {"value": 0.5, "unit": "mA"}
